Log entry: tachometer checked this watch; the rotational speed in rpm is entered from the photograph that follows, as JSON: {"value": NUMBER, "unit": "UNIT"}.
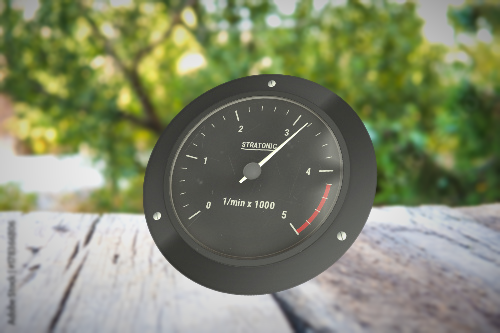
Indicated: {"value": 3200, "unit": "rpm"}
